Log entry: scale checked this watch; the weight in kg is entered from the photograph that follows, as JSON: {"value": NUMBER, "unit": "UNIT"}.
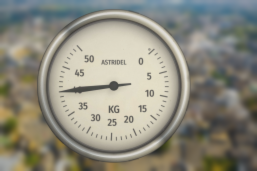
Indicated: {"value": 40, "unit": "kg"}
